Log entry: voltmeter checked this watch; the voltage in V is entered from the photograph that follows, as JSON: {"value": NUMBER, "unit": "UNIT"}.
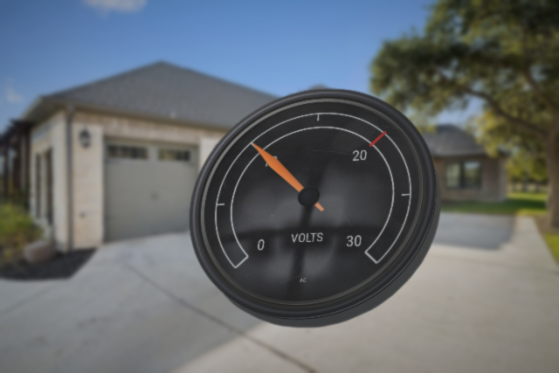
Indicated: {"value": 10, "unit": "V"}
